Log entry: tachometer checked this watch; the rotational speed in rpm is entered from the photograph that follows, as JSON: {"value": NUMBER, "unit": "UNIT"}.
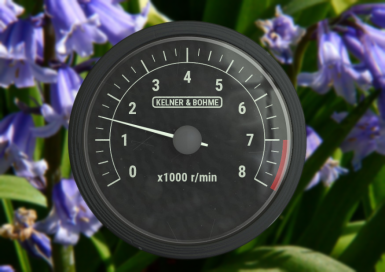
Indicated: {"value": 1500, "unit": "rpm"}
